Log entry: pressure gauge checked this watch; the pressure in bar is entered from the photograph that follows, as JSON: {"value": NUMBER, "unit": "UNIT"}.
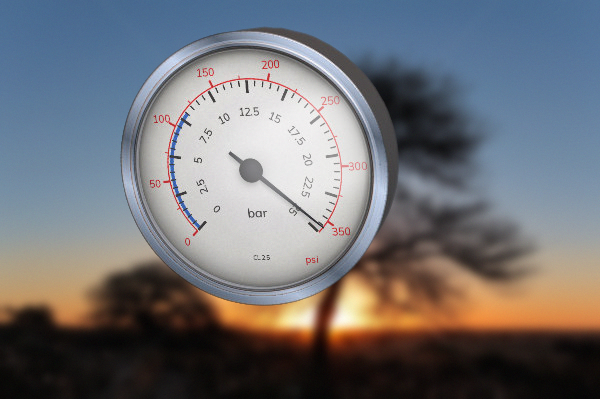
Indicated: {"value": 24.5, "unit": "bar"}
